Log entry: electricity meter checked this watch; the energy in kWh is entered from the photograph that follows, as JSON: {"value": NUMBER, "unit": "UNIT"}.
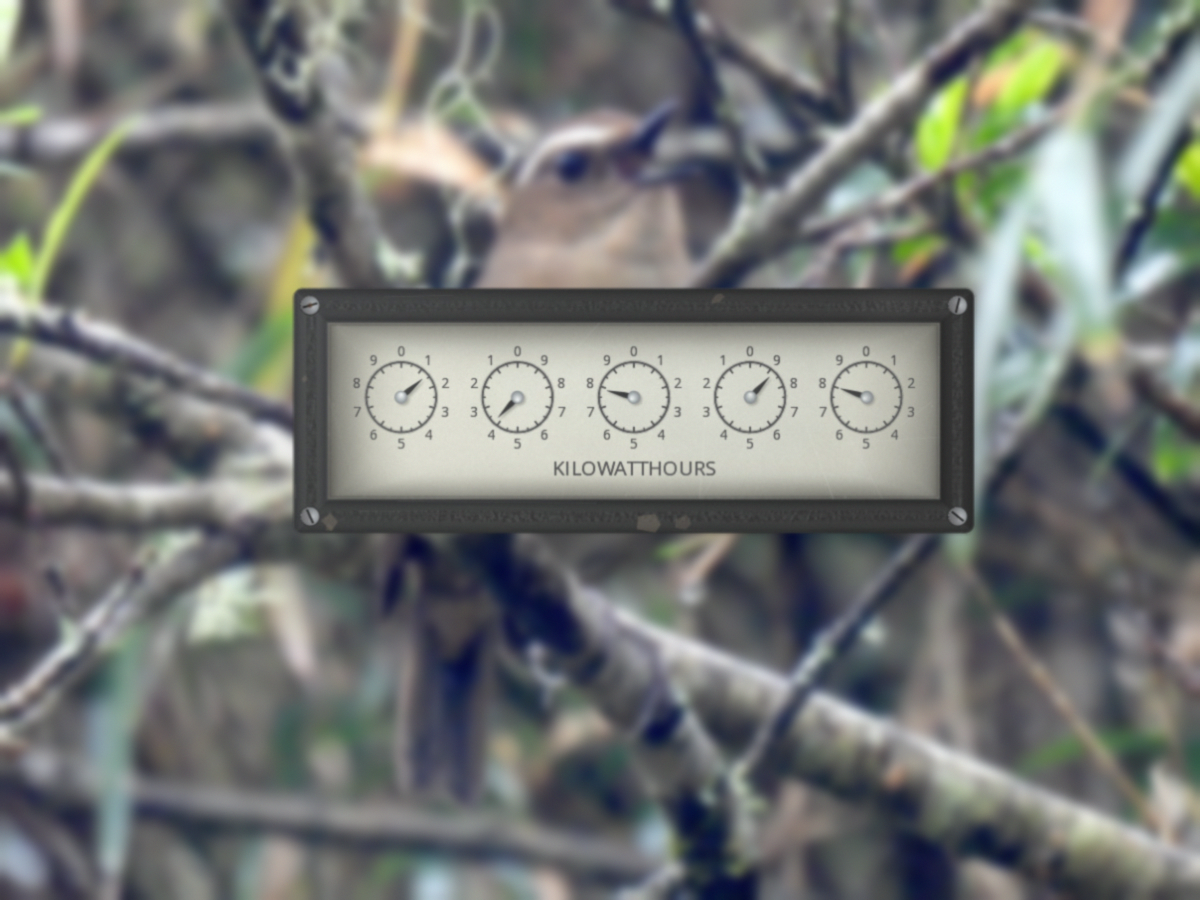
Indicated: {"value": 13788, "unit": "kWh"}
